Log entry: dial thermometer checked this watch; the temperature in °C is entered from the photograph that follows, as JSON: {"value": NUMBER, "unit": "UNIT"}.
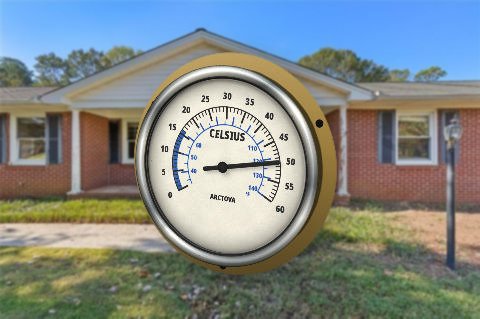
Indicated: {"value": 50, "unit": "°C"}
